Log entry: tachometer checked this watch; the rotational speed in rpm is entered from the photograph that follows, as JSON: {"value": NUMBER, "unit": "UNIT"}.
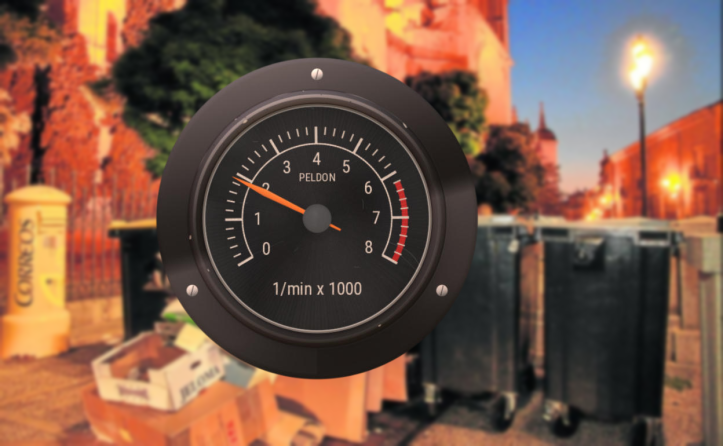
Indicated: {"value": 1900, "unit": "rpm"}
